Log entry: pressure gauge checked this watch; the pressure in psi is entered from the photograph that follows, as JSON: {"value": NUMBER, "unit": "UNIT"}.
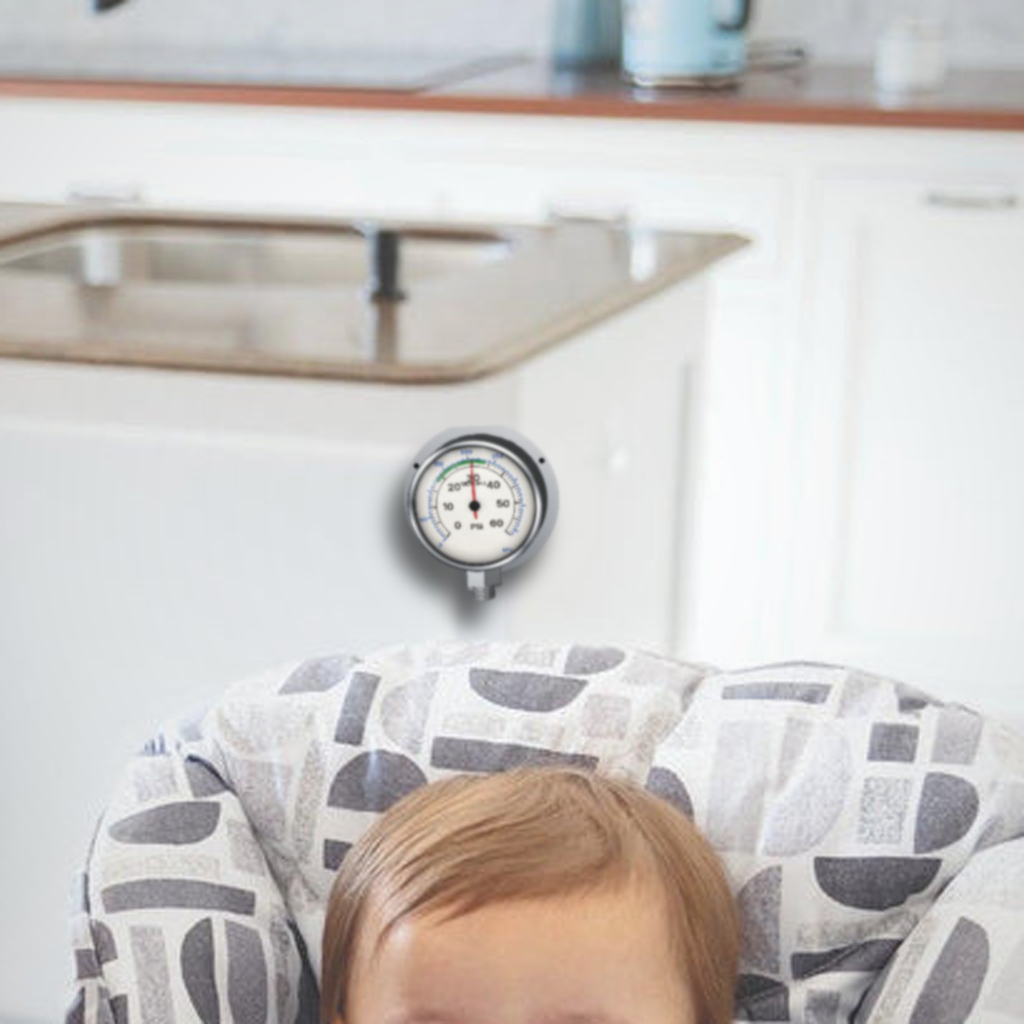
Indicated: {"value": 30, "unit": "psi"}
